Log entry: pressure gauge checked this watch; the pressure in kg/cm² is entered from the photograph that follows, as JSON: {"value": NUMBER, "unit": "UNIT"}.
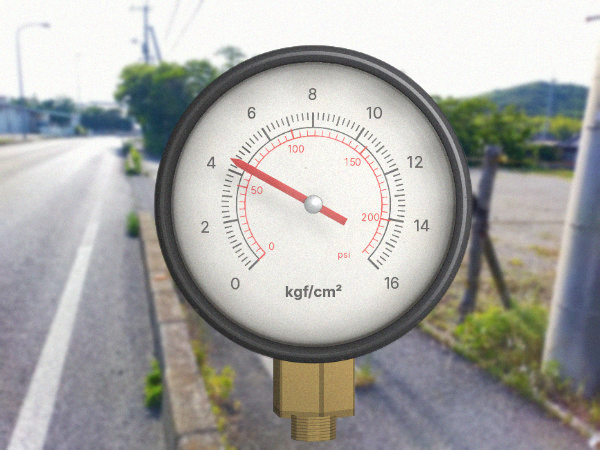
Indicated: {"value": 4.4, "unit": "kg/cm²"}
